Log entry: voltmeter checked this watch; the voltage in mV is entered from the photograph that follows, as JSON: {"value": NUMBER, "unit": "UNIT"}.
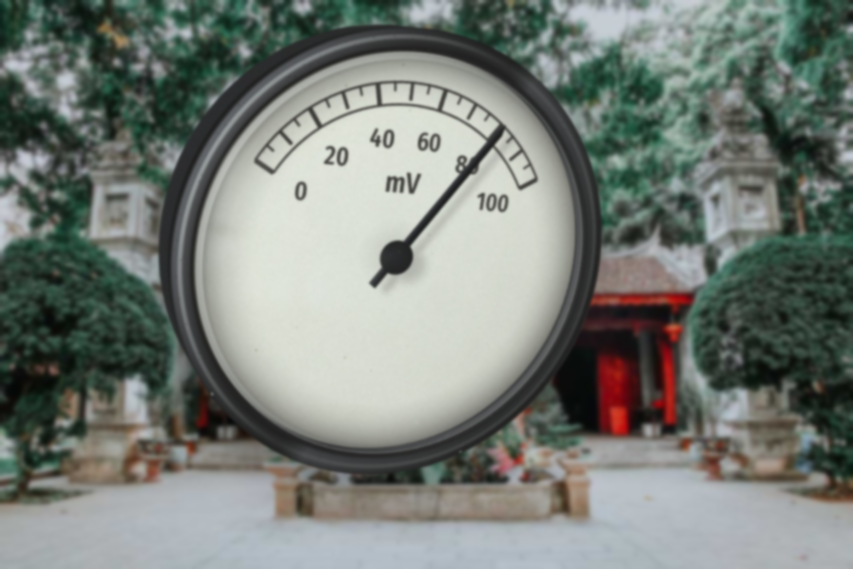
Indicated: {"value": 80, "unit": "mV"}
